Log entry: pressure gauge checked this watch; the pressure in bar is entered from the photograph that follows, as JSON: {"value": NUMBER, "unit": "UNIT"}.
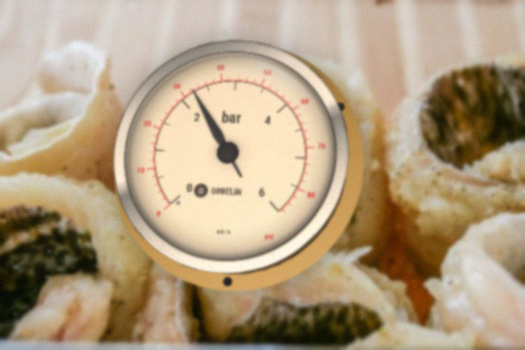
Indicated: {"value": 2.25, "unit": "bar"}
